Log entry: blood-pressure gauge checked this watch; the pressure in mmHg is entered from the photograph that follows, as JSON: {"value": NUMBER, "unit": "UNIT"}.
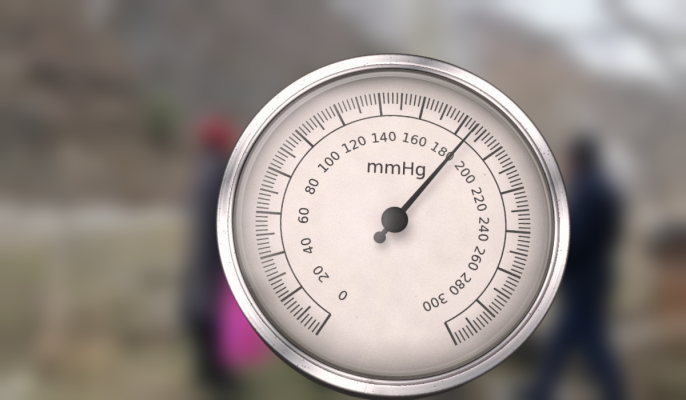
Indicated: {"value": 186, "unit": "mmHg"}
